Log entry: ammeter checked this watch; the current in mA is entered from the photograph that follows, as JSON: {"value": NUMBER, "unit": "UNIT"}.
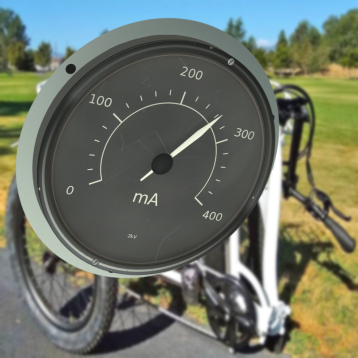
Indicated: {"value": 260, "unit": "mA"}
